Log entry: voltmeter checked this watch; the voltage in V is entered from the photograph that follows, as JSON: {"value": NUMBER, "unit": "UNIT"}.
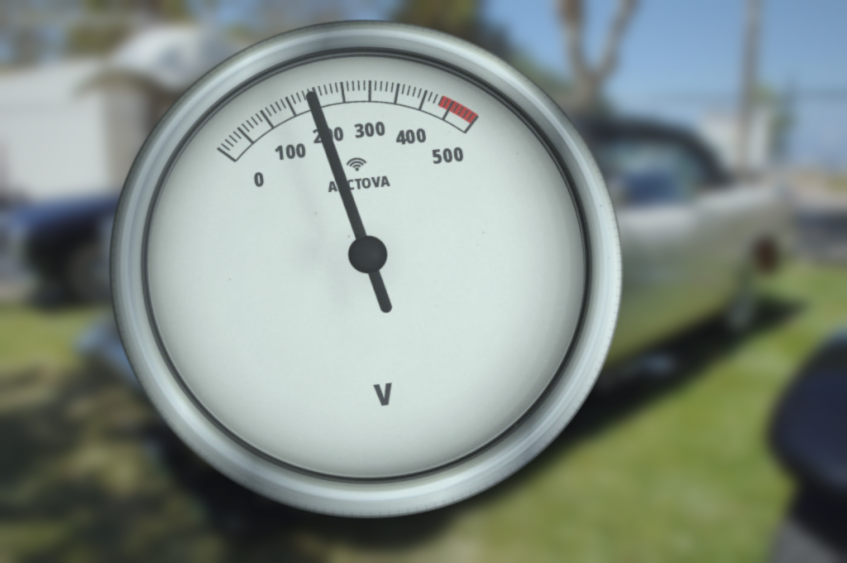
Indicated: {"value": 190, "unit": "V"}
